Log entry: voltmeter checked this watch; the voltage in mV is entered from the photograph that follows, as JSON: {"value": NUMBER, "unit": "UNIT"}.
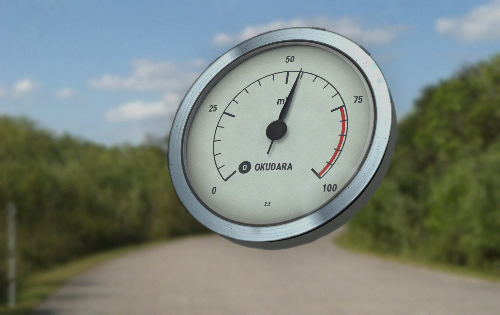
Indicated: {"value": 55, "unit": "mV"}
